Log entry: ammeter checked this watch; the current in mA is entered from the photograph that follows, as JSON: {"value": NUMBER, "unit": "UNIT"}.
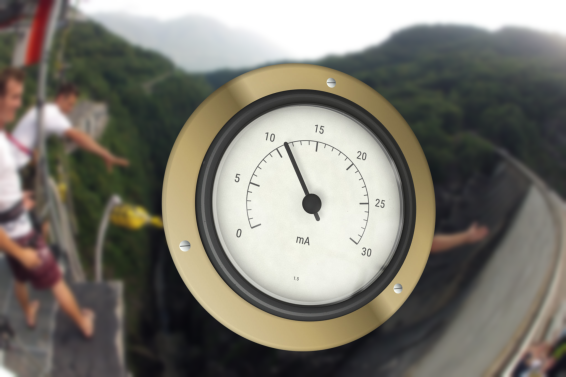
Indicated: {"value": 11, "unit": "mA"}
